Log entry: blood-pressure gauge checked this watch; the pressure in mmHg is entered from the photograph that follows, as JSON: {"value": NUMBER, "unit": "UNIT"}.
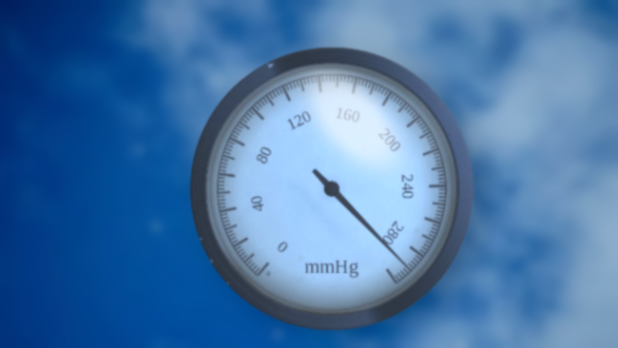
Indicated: {"value": 290, "unit": "mmHg"}
